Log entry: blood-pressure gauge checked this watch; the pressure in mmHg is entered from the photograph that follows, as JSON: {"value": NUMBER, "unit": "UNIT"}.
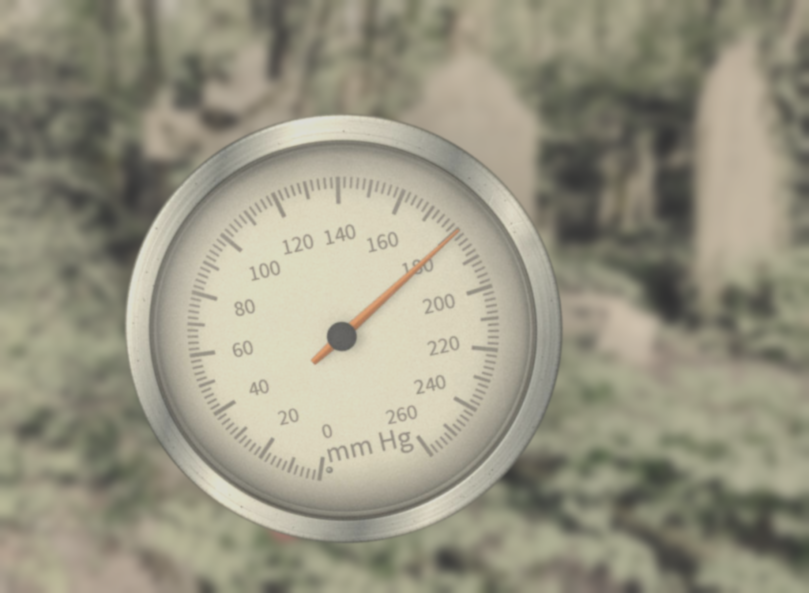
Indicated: {"value": 180, "unit": "mmHg"}
